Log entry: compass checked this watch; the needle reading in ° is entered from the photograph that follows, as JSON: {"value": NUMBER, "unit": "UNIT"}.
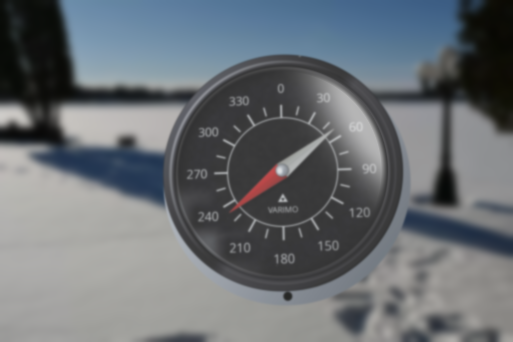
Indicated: {"value": 232.5, "unit": "°"}
